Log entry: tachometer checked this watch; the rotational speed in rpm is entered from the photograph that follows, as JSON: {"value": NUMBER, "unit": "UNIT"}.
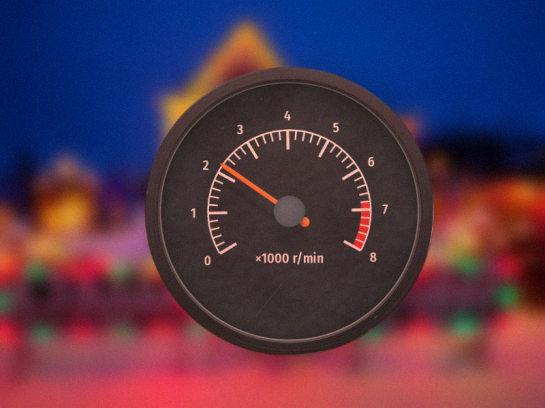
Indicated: {"value": 2200, "unit": "rpm"}
